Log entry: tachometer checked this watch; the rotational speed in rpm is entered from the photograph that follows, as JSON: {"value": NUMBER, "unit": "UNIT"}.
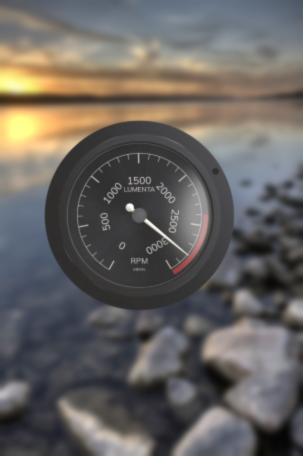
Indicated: {"value": 2800, "unit": "rpm"}
